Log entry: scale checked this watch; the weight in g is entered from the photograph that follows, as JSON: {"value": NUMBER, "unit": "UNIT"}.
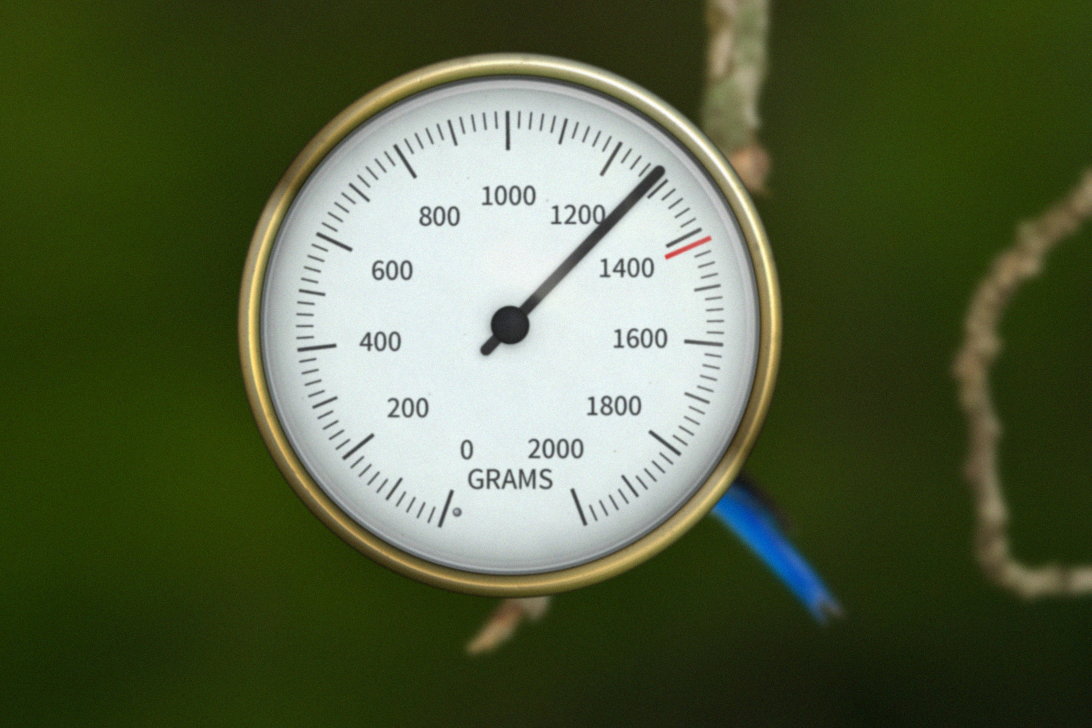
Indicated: {"value": 1280, "unit": "g"}
